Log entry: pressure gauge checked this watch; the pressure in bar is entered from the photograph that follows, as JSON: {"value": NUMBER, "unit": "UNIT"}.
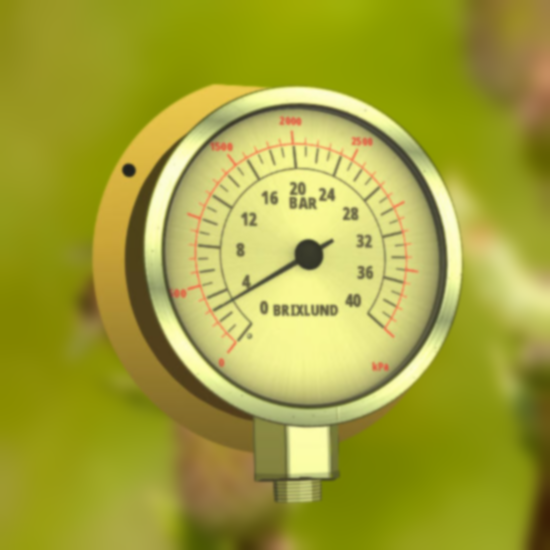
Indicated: {"value": 3, "unit": "bar"}
